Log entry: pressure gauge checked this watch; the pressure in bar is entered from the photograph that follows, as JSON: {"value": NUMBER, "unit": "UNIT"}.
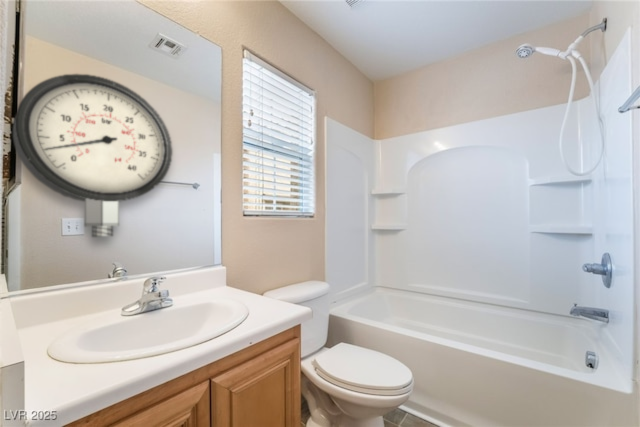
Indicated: {"value": 3, "unit": "bar"}
